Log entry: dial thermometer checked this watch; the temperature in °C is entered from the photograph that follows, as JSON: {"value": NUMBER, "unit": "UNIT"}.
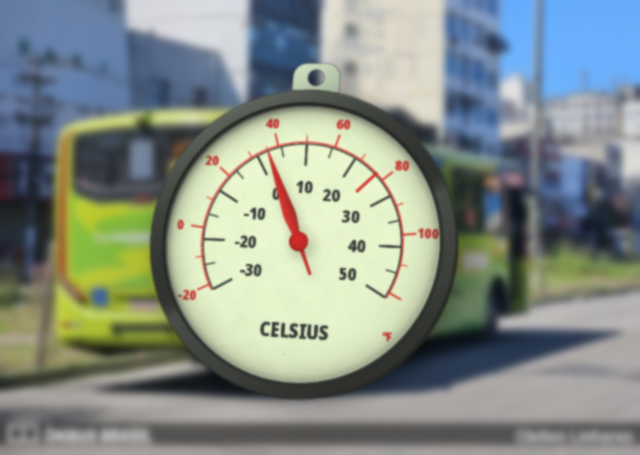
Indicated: {"value": 2.5, "unit": "°C"}
